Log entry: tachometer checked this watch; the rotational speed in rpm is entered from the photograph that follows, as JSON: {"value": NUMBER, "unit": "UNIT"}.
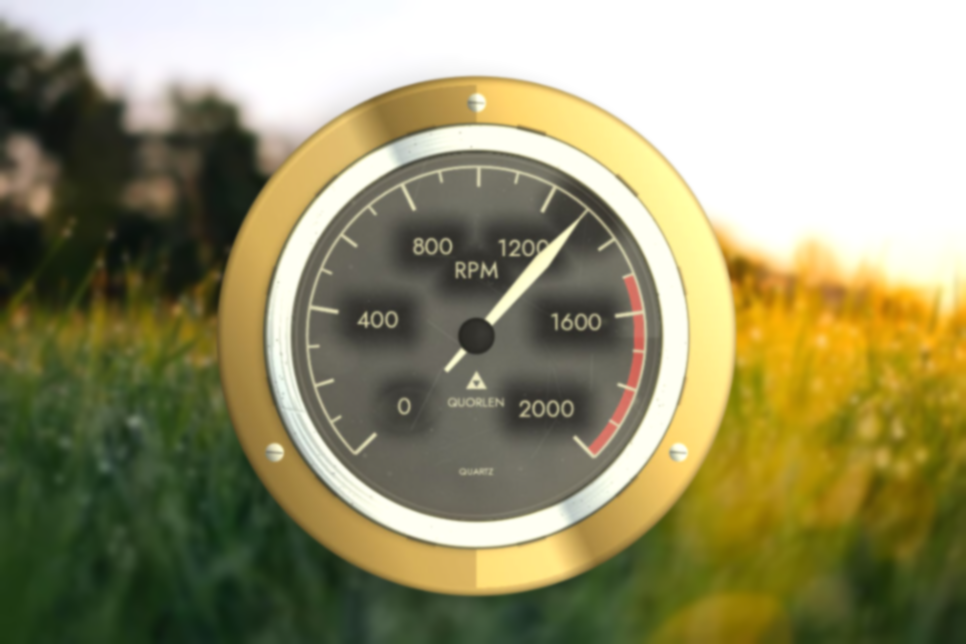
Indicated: {"value": 1300, "unit": "rpm"}
